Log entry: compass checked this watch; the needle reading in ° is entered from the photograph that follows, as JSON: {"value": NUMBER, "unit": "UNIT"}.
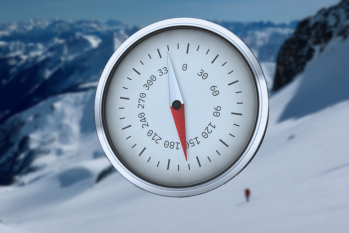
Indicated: {"value": 160, "unit": "°"}
